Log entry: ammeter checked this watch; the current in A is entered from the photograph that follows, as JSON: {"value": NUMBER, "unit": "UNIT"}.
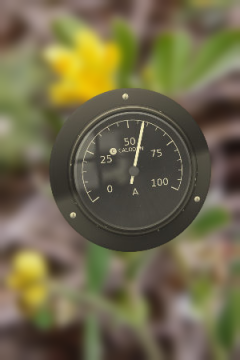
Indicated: {"value": 57.5, "unit": "A"}
